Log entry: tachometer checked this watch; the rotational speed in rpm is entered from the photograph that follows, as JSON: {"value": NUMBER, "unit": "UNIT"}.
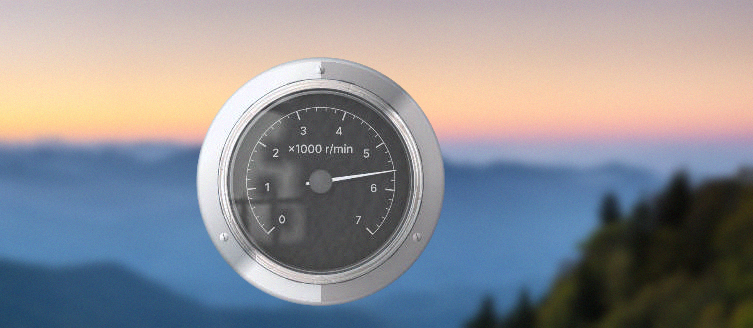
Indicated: {"value": 5600, "unit": "rpm"}
